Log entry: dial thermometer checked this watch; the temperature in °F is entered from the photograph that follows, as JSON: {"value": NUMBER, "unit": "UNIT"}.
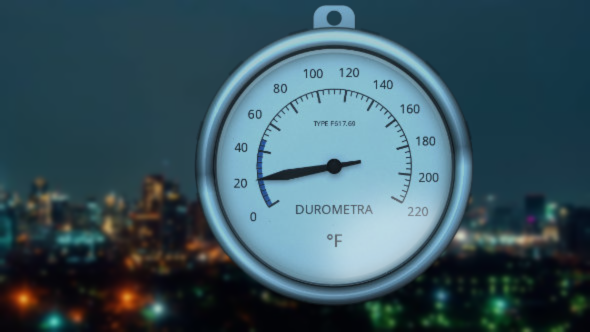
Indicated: {"value": 20, "unit": "°F"}
